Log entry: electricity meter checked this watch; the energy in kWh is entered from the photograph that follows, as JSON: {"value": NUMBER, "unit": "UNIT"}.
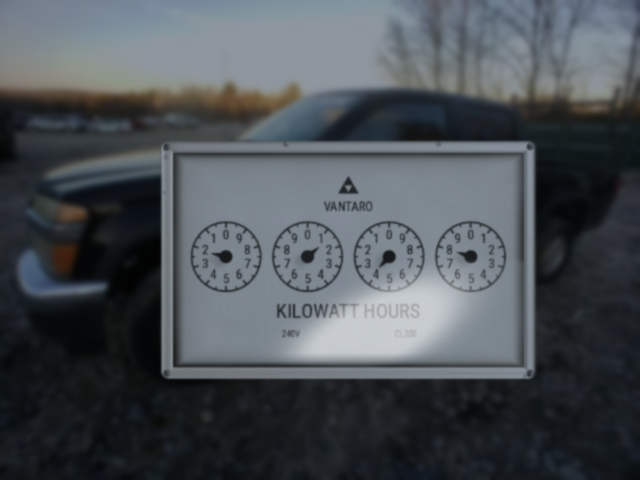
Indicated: {"value": 2138, "unit": "kWh"}
